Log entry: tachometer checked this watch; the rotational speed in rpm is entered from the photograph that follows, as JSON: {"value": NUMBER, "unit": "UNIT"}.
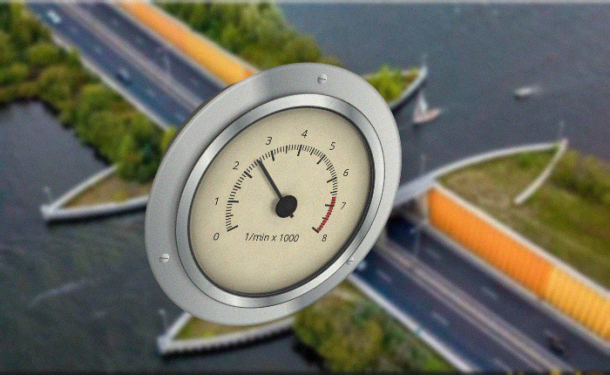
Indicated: {"value": 2500, "unit": "rpm"}
